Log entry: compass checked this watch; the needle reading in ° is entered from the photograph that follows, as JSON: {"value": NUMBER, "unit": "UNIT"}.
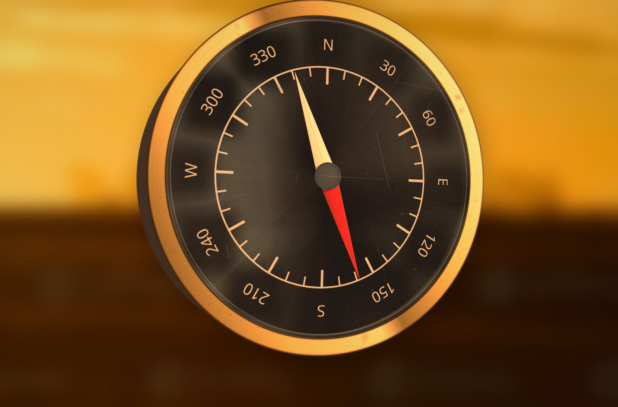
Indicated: {"value": 160, "unit": "°"}
